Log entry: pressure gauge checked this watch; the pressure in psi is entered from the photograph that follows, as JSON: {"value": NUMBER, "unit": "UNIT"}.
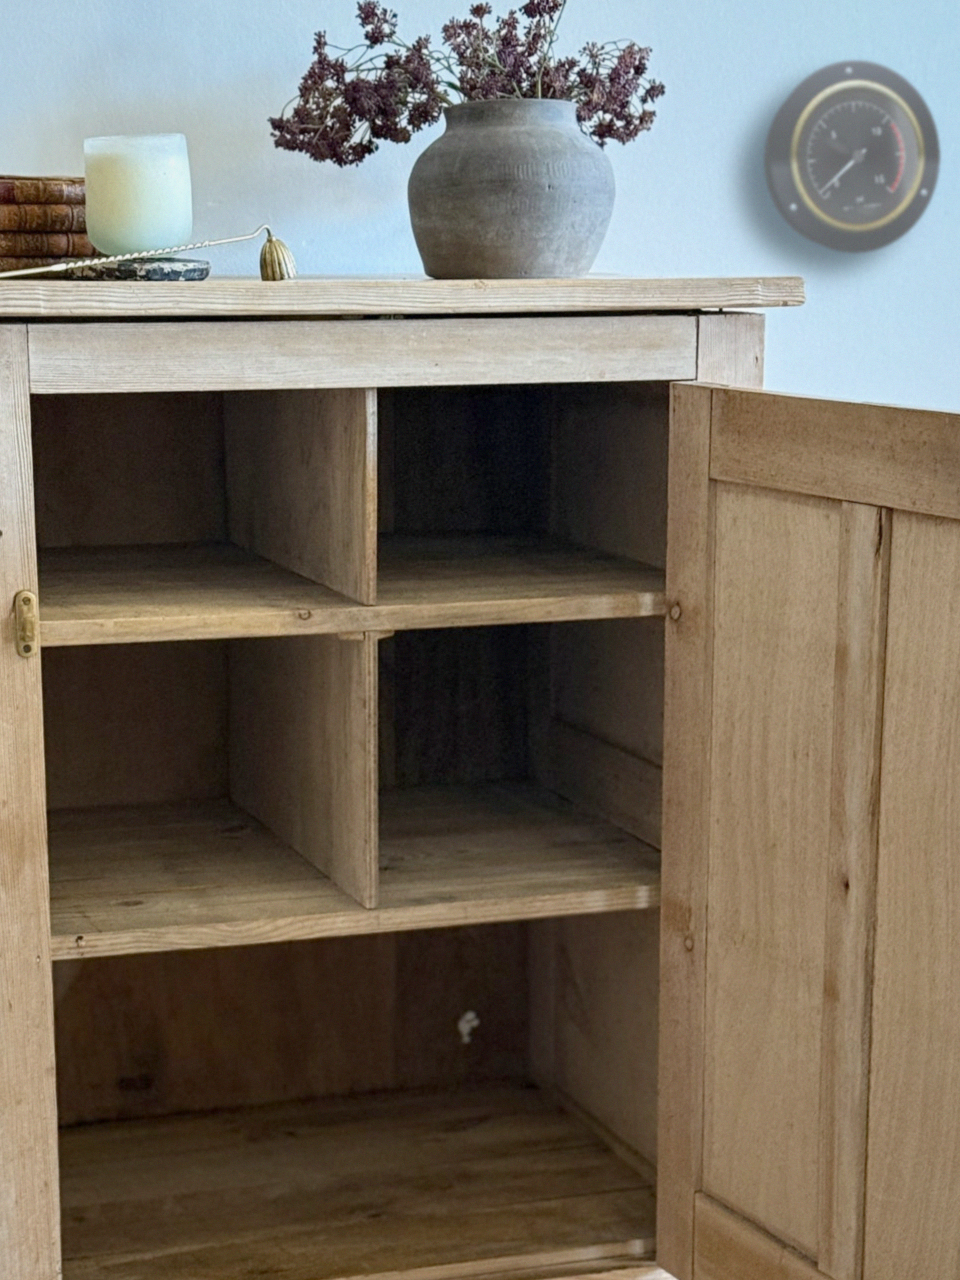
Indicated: {"value": 0.5, "unit": "psi"}
